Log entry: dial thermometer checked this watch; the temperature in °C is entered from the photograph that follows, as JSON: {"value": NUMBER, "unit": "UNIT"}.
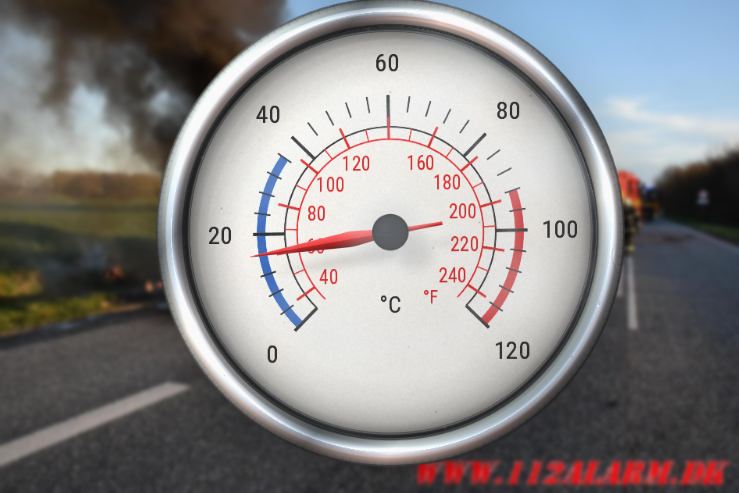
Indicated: {"value": 16, "unit": "°C"}
